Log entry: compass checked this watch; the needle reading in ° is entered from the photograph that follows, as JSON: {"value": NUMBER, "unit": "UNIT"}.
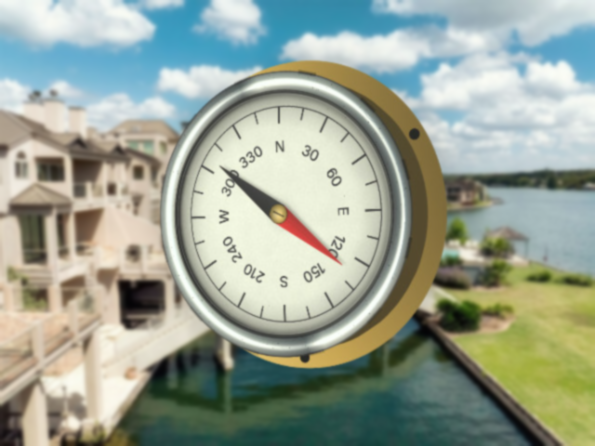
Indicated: {"value": 127.5, "unit": "°"}
